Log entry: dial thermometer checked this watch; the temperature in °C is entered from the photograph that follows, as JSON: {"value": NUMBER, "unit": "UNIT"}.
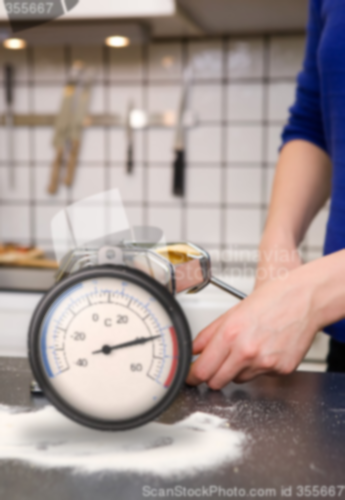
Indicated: {"value": 40, "unit": "°C"}
